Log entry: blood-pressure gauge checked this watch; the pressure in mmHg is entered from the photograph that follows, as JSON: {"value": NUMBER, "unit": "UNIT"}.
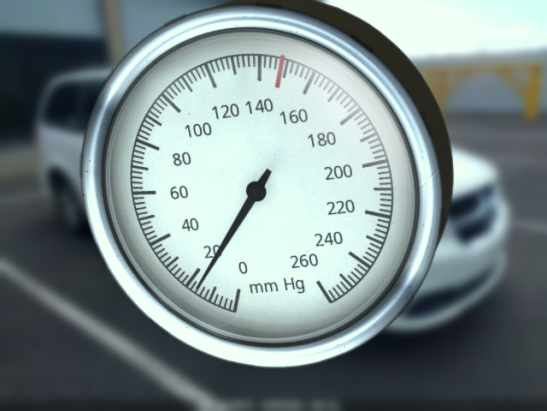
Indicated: {"value": 16, "unit": "mmHg"}
